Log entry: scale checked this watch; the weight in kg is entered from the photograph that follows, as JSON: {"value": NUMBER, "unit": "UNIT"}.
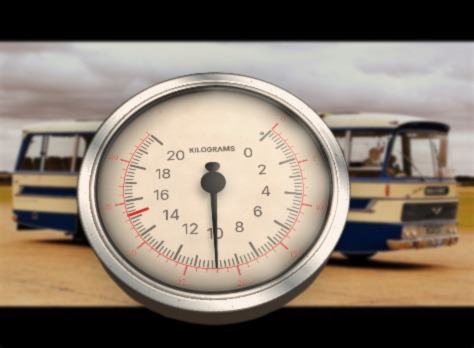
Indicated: {"value": 10, "unit": "kg"}
